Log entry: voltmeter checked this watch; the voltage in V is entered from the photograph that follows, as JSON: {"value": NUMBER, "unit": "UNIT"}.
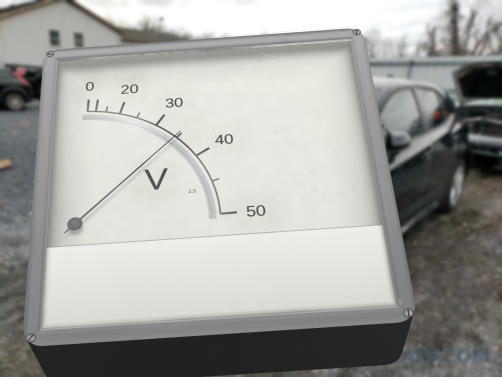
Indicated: {"value": 35, "unit": "V"}
